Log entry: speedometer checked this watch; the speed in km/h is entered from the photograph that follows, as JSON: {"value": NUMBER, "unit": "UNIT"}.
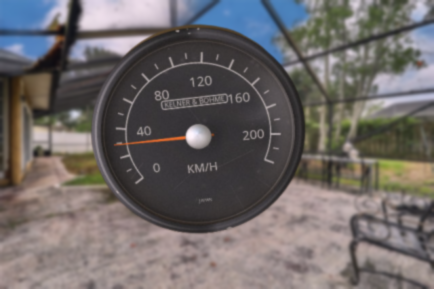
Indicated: {"value": 30, "unit": "km/h"}
